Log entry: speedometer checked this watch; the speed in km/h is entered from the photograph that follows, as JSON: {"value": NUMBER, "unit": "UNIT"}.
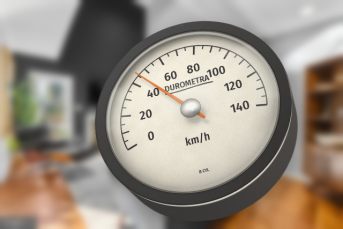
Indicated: {"value": 45, "unit": "km/h"}
